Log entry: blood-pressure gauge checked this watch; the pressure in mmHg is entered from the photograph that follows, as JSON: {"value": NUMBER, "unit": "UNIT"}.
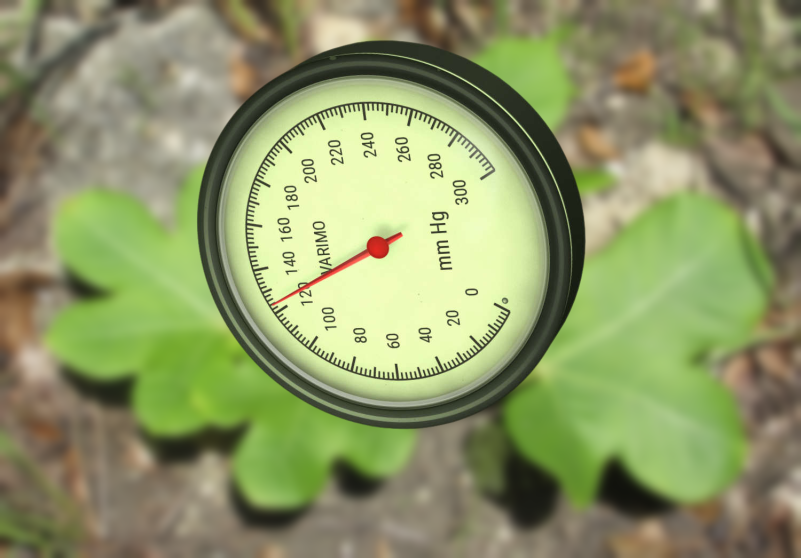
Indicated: {"value": 124, "unit": "mmHg"}
